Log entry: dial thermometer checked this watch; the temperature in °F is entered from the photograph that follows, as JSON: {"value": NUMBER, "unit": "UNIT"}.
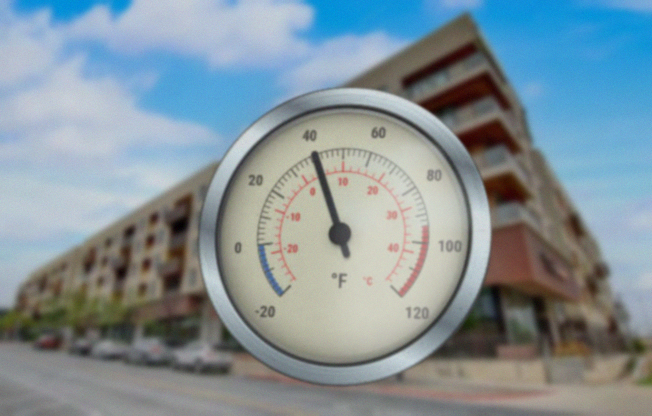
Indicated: {"value": 40, "unit": "°F"}
